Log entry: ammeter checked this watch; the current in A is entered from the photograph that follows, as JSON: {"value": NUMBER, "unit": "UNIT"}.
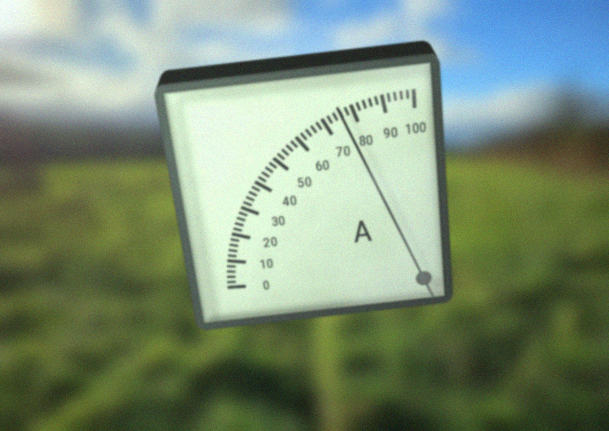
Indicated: {"value": 76, "unit": "A"}
